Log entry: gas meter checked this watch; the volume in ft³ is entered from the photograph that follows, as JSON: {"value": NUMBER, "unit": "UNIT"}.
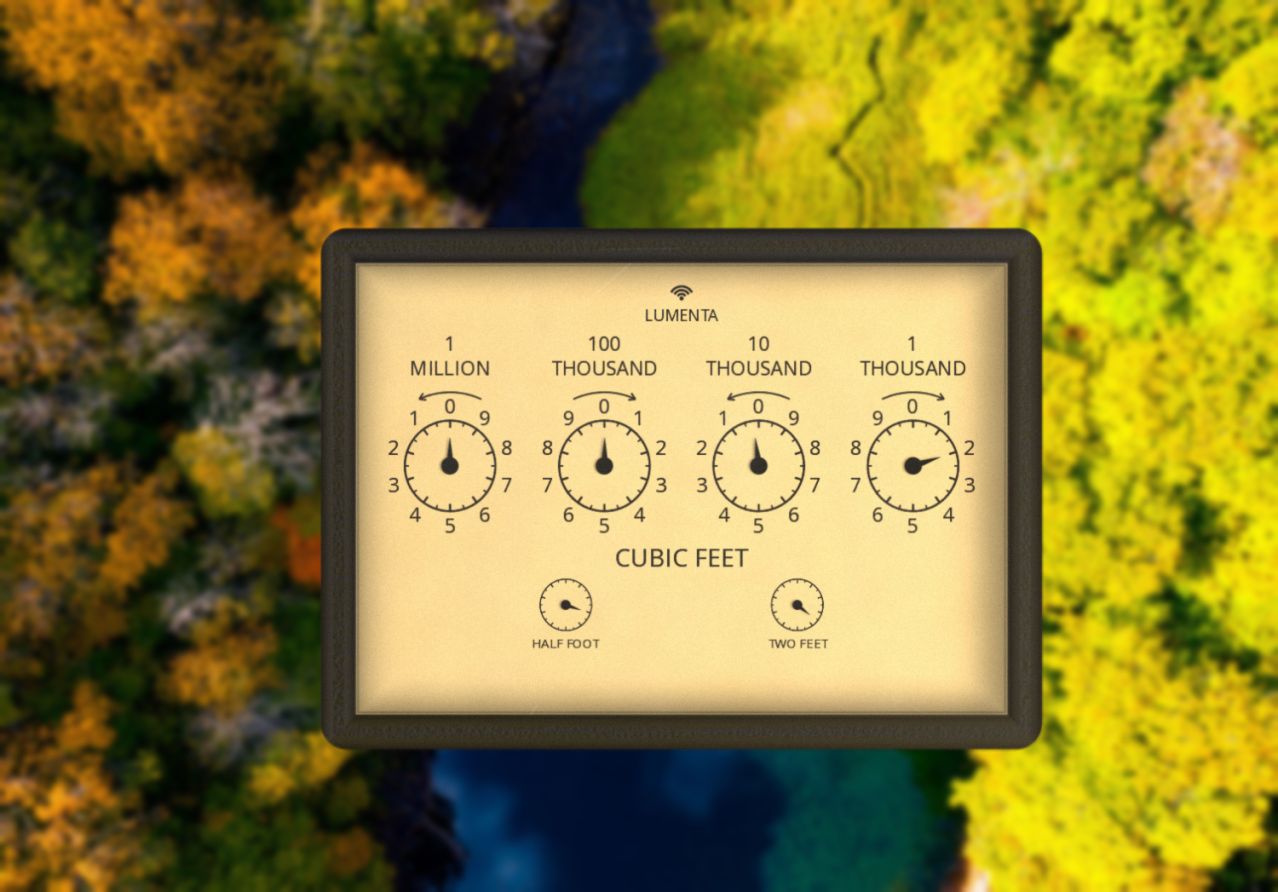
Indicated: {"value": 200, "unit": "ft³"}
